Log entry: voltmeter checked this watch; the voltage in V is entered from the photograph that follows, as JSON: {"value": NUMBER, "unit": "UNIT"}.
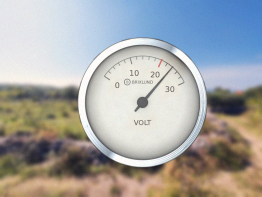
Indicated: {"value": 24, "unit": "V"}
